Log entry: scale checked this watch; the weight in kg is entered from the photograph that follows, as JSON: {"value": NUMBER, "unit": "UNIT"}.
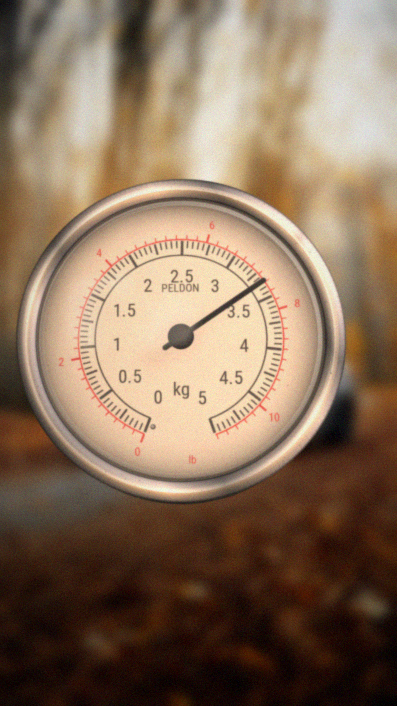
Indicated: {"value": 3.35, "unit": "kg"}
